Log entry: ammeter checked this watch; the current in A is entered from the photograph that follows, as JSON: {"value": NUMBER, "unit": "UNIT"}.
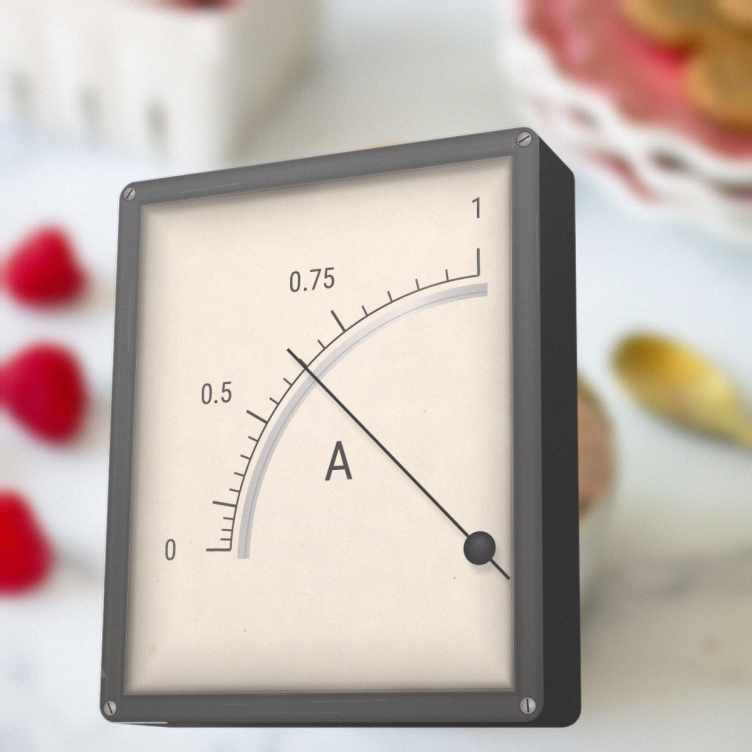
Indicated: {"value": 0.65, "unit": "A"}
